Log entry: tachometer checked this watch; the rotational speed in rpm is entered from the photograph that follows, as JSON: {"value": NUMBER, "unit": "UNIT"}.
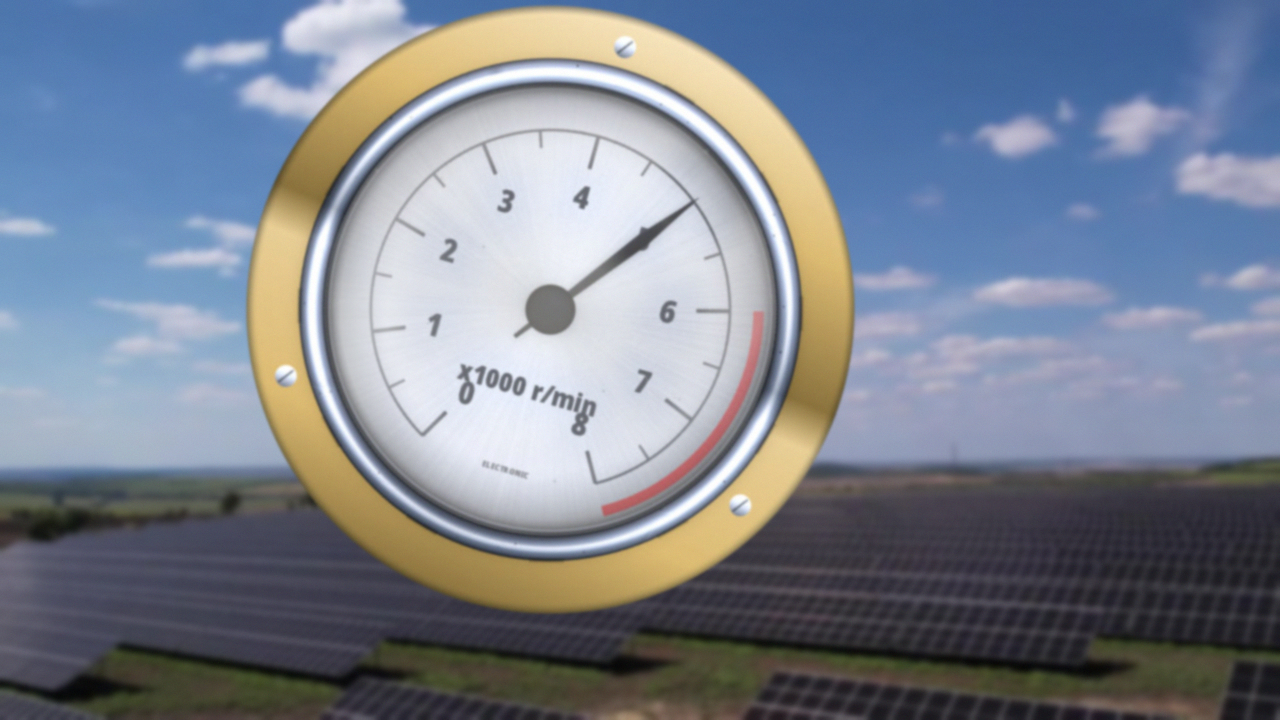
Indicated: {"value": 5000, "unit": "rpm"}
